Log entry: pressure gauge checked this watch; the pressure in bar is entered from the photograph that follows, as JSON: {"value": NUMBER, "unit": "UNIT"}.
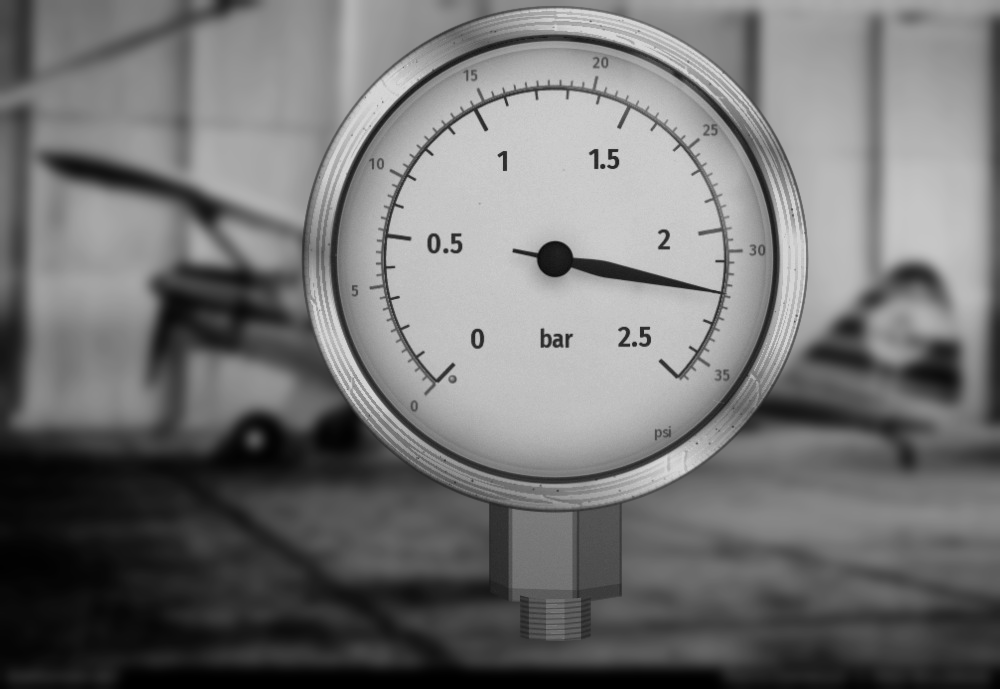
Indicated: {"value": 2.2, "unit": "bar"}
